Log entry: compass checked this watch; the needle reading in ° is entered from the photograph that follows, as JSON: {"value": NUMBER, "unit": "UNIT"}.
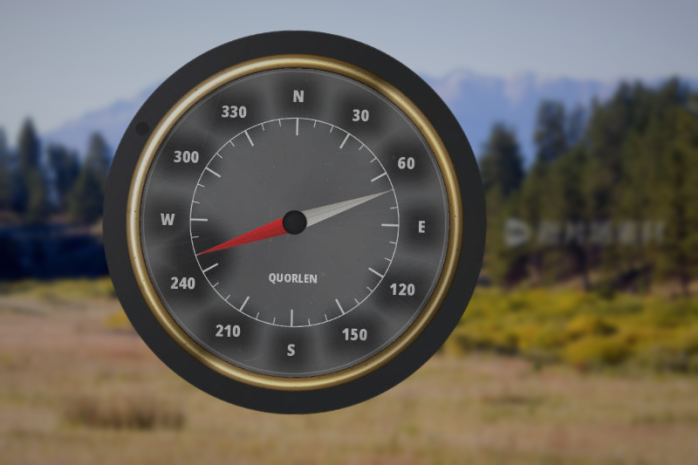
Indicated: {"value": 250, "unit": "°"}
